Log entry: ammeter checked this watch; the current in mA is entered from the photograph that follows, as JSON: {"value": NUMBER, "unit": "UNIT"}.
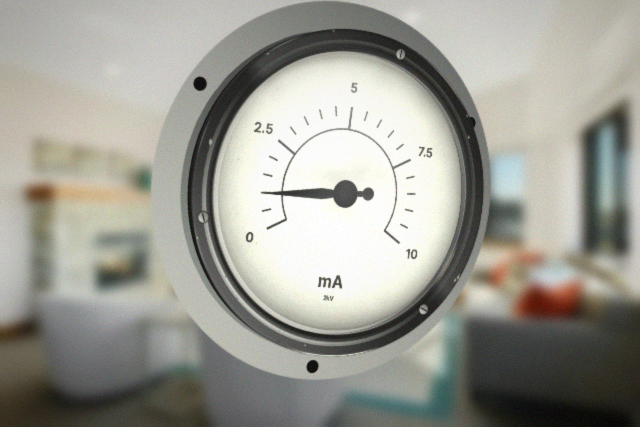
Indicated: {"value": 1, "unit": "mA"}
